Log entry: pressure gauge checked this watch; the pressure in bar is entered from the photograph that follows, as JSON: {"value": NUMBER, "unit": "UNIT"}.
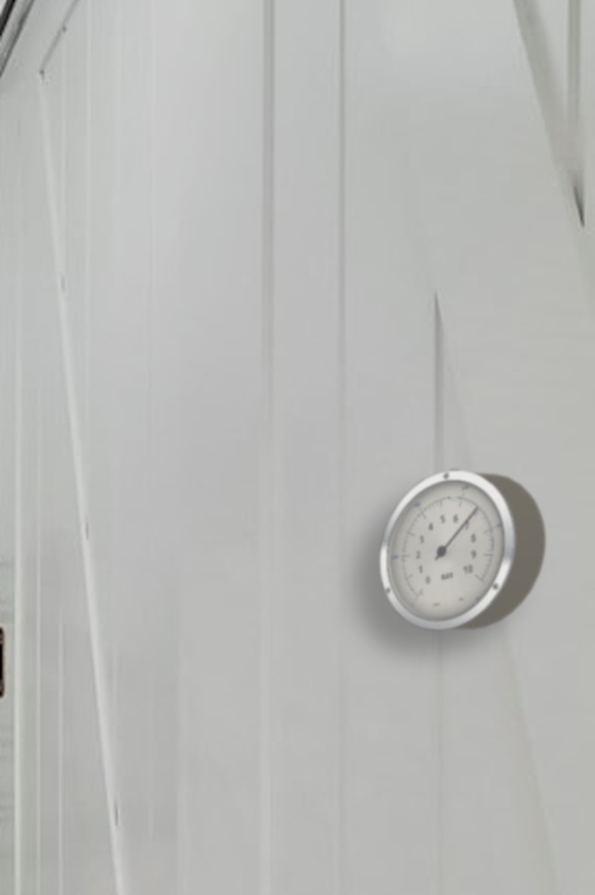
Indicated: {"value": 7, "unit": "bar"}
